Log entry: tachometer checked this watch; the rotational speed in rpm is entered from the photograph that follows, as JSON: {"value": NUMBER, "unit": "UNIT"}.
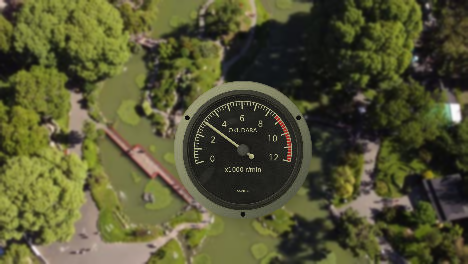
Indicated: {"value": 3000, "unit": "rpm"}
